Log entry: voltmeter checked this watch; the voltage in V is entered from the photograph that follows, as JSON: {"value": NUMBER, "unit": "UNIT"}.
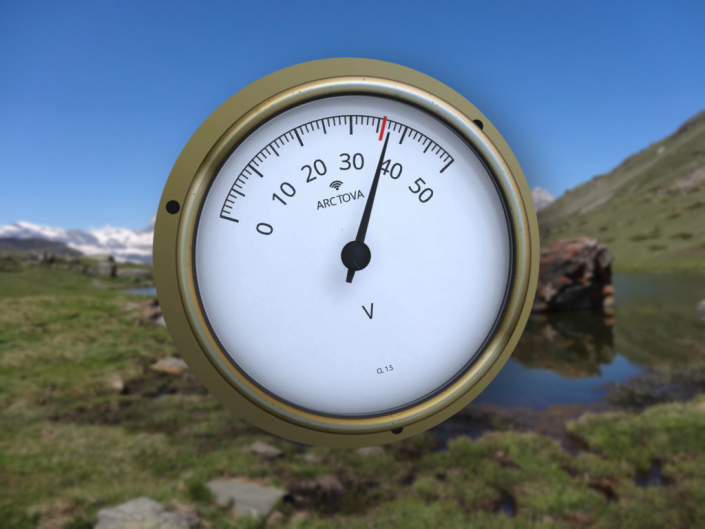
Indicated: {"value": 37, "unit": "V"}
